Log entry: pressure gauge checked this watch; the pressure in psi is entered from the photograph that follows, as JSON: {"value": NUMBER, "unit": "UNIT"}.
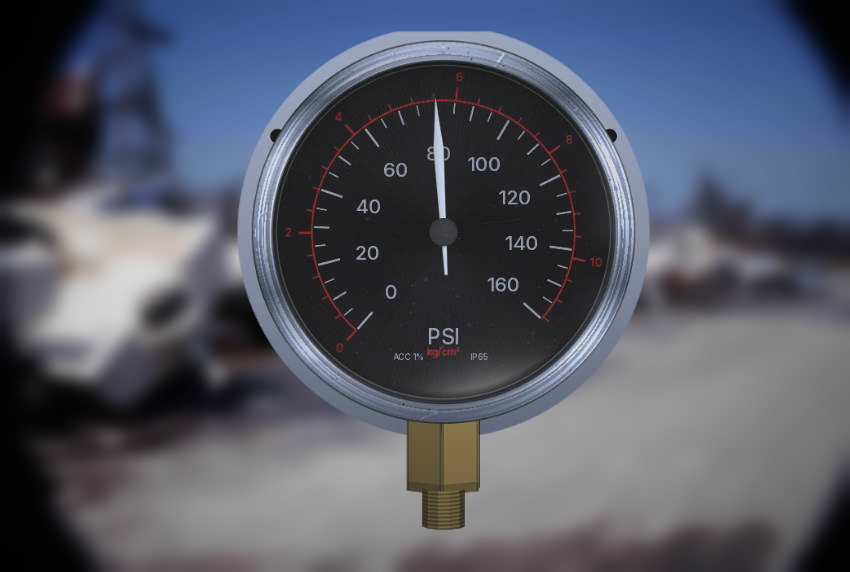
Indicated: {"value": 80, "unit": "psi"}
